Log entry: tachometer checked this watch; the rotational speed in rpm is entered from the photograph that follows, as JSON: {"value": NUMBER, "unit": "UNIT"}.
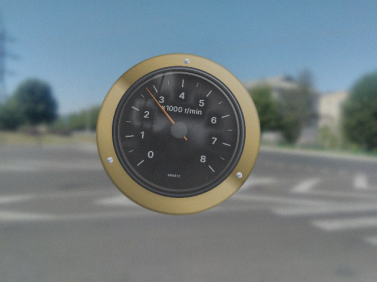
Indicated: {"value": 2750, "unit": "rpm"}
